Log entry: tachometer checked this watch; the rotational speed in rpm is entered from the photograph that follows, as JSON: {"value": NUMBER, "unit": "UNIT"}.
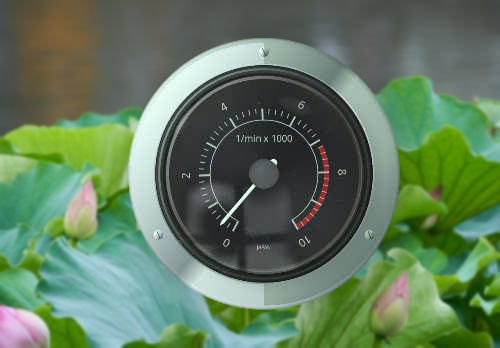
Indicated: {"value": 400, "unit": "rpm"}
